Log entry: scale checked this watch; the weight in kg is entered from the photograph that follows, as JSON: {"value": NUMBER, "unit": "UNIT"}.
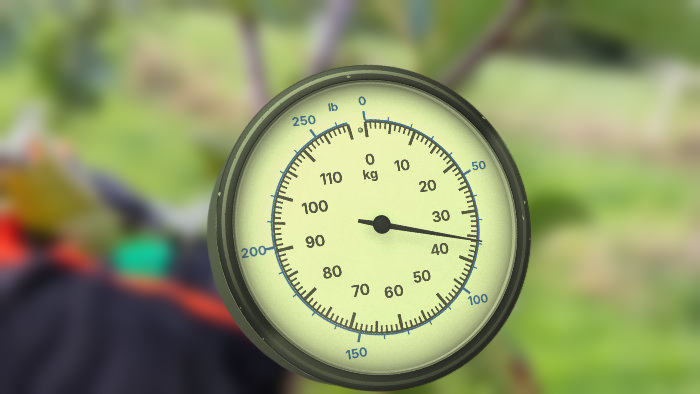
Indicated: {"value": 36, "unit": "kg"}
